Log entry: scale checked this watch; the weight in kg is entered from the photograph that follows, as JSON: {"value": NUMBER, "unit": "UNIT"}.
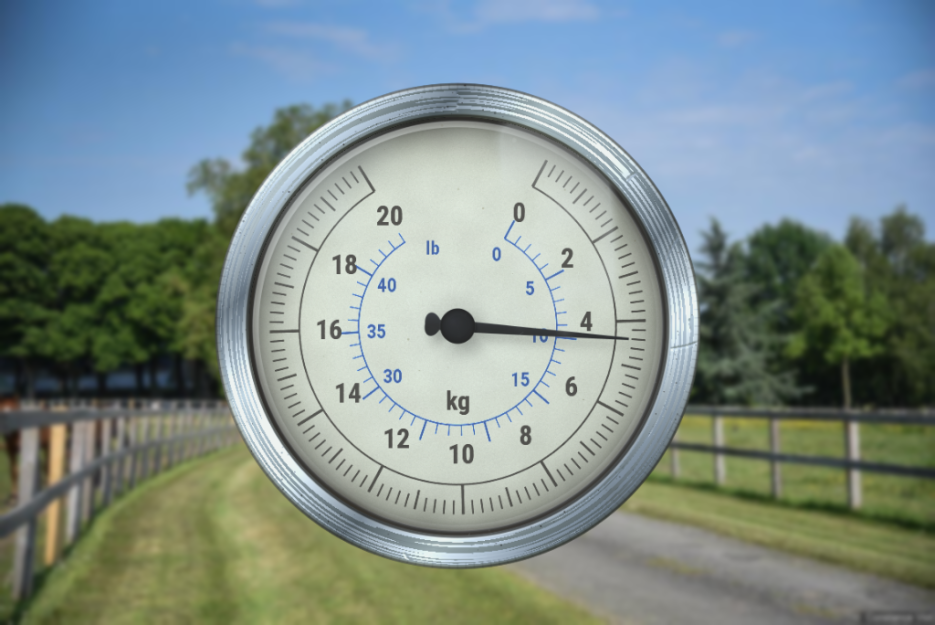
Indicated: {"value": 4.4, "unit": "kg"}
